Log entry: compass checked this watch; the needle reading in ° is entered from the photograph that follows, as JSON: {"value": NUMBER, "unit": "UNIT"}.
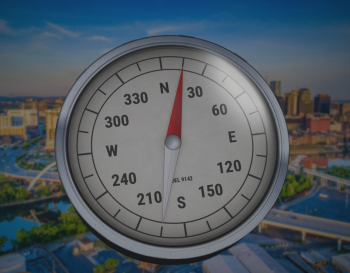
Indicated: {"value": 15, "unit": "°"}
